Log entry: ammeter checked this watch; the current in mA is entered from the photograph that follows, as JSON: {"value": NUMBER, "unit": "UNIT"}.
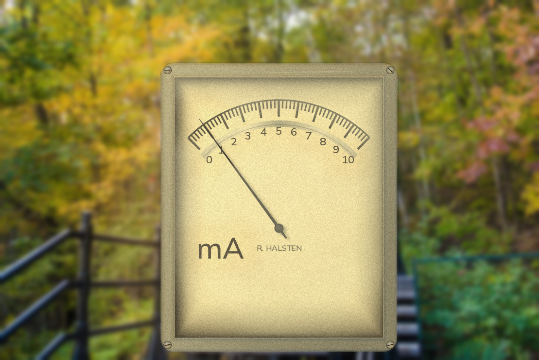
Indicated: {"value": 1, "unit": "mA"}
